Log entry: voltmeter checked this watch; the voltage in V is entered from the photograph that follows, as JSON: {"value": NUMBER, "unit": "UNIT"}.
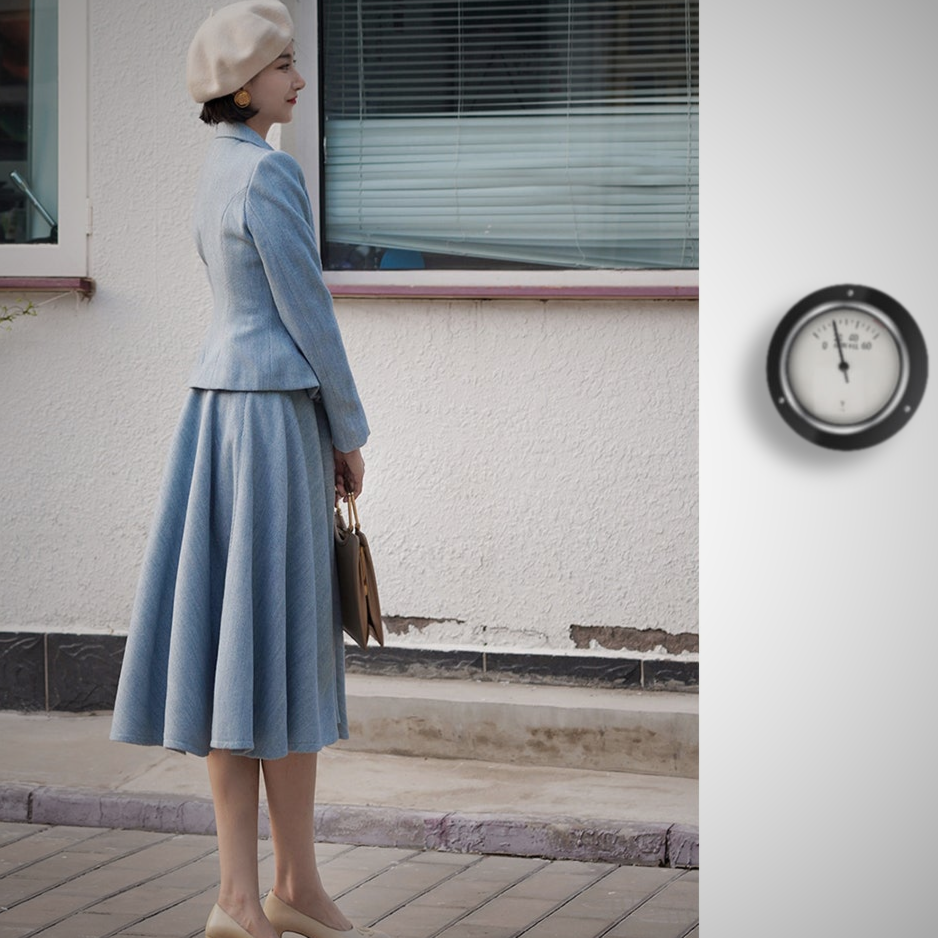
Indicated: {"value": 20, "unit": "V"}
